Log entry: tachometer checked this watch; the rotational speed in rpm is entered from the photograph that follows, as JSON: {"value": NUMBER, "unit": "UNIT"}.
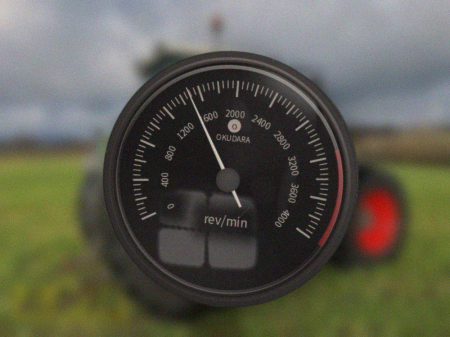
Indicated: {"value": 1500, "unit": "rpm"}
